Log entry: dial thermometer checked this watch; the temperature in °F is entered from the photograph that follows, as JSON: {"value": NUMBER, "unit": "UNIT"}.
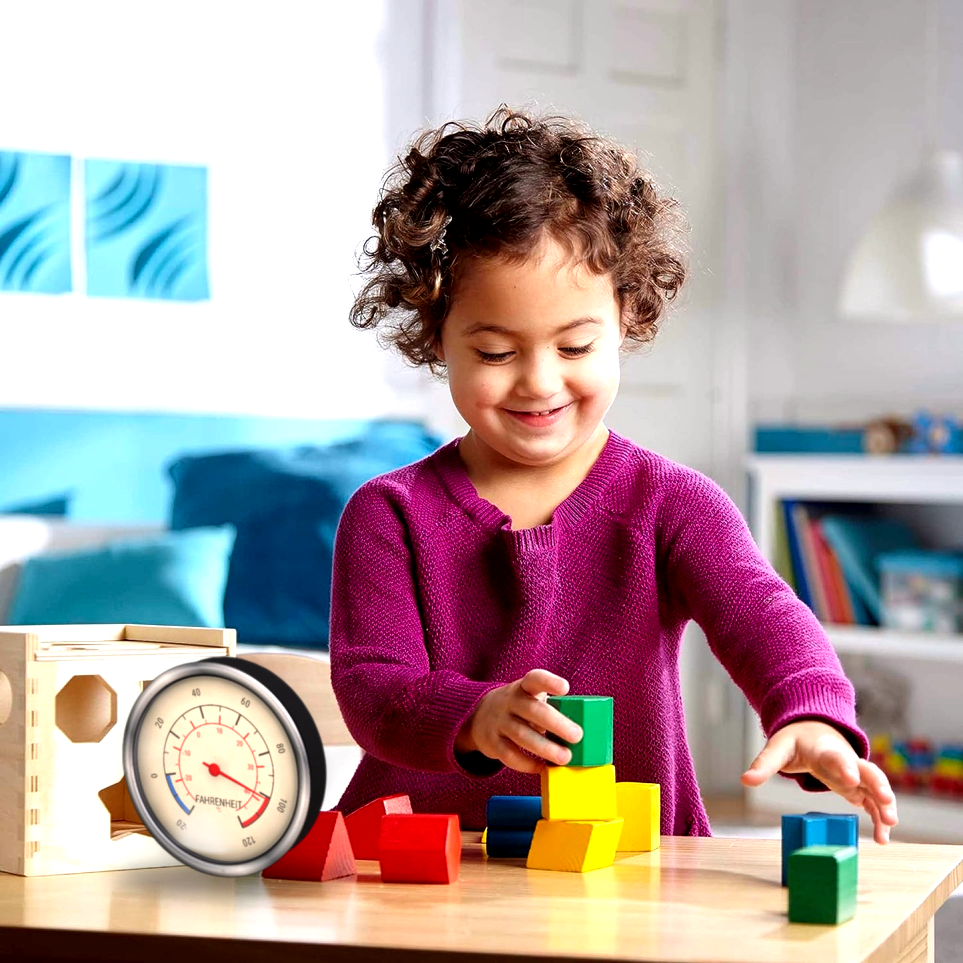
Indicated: {"value": 100, "unit": "°F"}
